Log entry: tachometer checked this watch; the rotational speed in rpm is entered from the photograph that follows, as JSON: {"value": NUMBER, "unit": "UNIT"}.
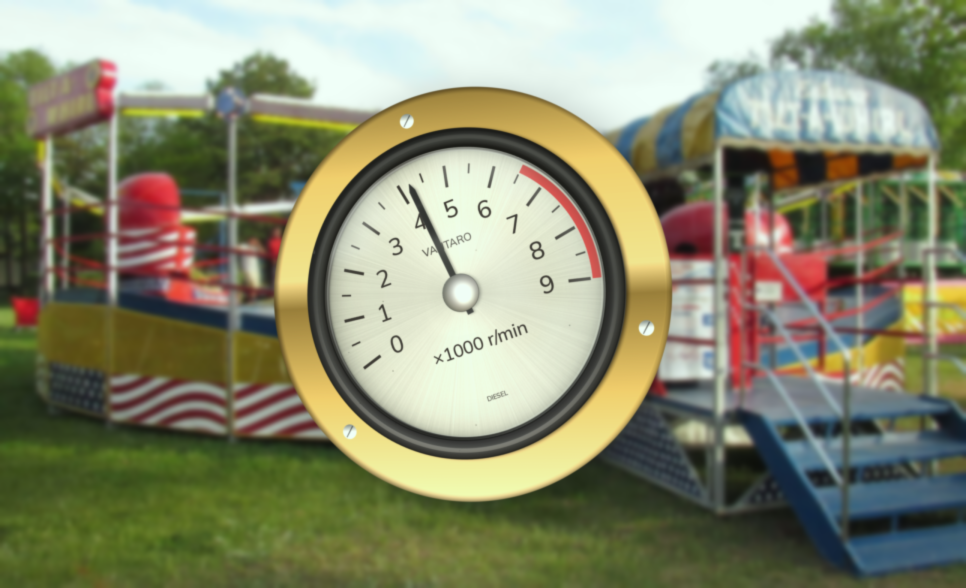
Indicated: {"value": 4250, "unit": "rpm"}
